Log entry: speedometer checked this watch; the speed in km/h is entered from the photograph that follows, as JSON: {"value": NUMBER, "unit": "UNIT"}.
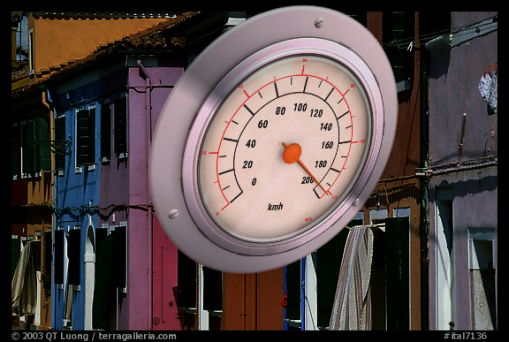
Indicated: {"value": 195, "unit": "km/h"}
